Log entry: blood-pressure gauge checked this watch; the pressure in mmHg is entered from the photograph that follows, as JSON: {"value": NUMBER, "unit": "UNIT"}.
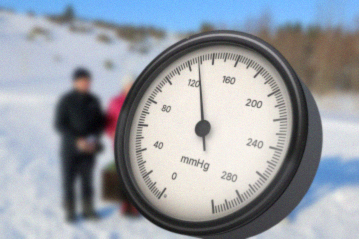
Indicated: {"value": 130, "unit": "mmHg"}
